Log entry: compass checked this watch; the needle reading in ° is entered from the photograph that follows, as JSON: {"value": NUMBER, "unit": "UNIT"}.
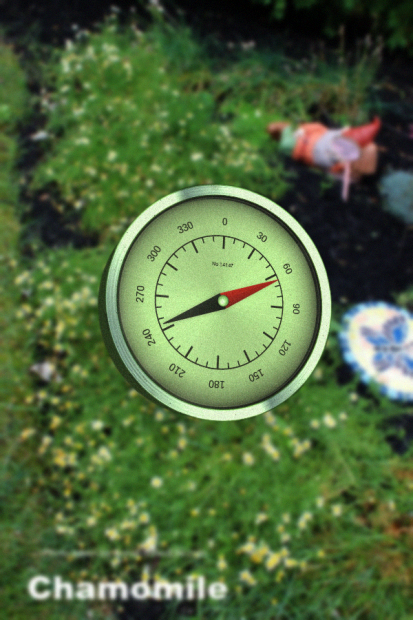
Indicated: {"value": 65, "unit": "°"}
